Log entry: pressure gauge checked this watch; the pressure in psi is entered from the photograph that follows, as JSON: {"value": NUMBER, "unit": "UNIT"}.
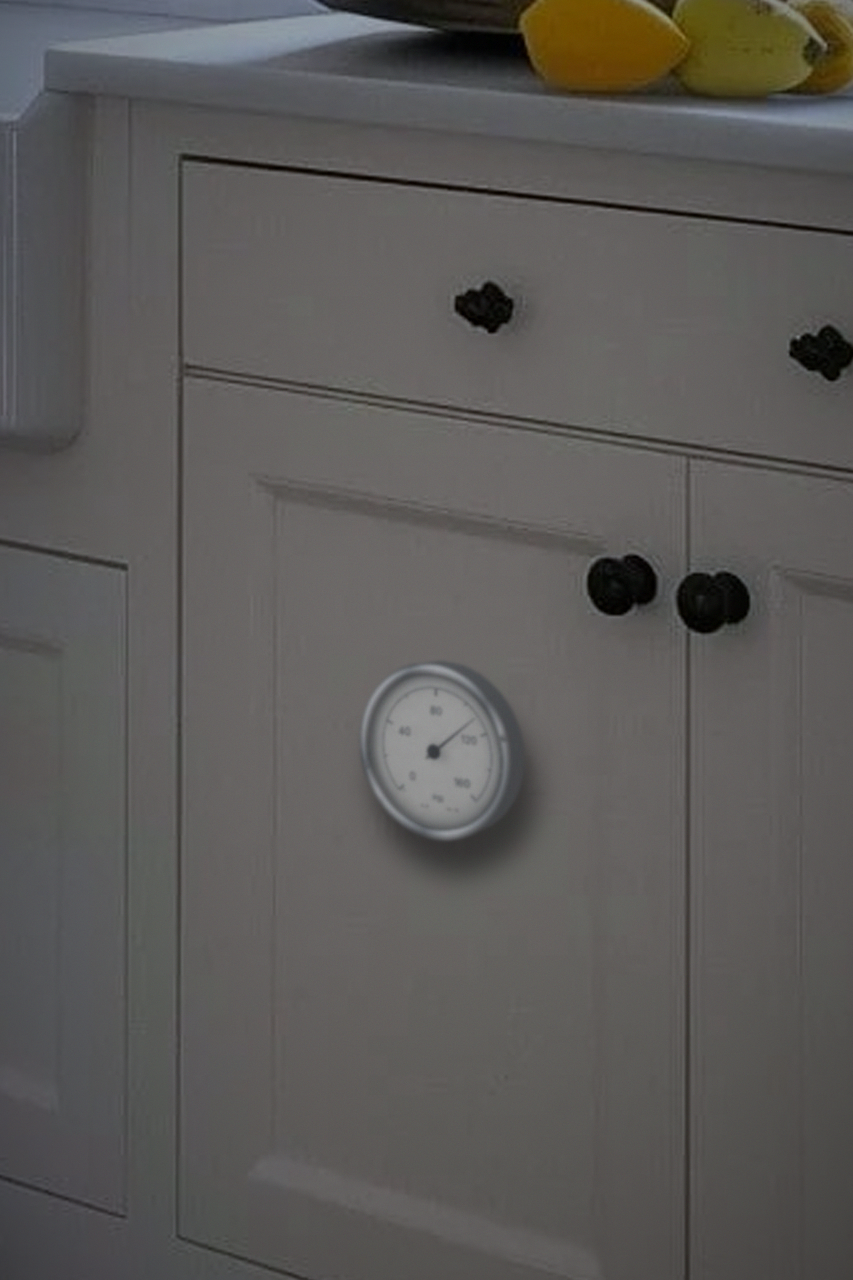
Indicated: {"value": 110, "unit": "psi"}
